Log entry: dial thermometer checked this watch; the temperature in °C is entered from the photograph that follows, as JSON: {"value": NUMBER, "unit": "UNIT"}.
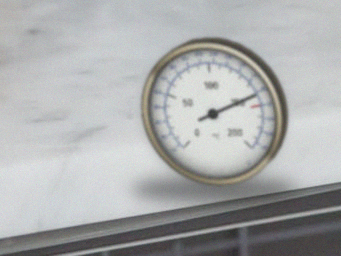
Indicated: {"value": 150, "unit": "°C"}
